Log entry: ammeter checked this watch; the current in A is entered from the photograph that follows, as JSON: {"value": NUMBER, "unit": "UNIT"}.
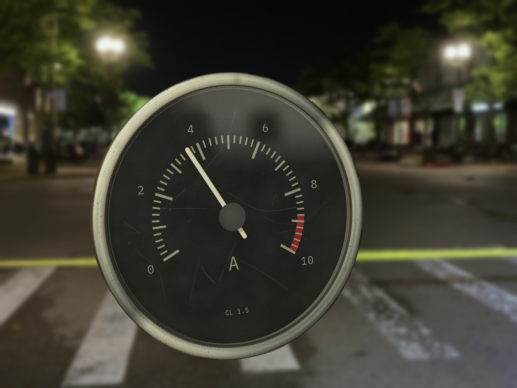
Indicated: {"value": 3.6, "unit": "A"}
